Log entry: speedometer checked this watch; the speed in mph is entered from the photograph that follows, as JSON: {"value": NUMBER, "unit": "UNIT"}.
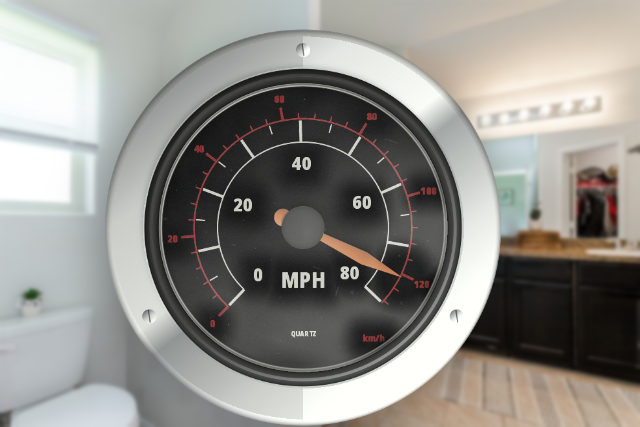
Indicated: {"value": 75, "unit": "mph"}
